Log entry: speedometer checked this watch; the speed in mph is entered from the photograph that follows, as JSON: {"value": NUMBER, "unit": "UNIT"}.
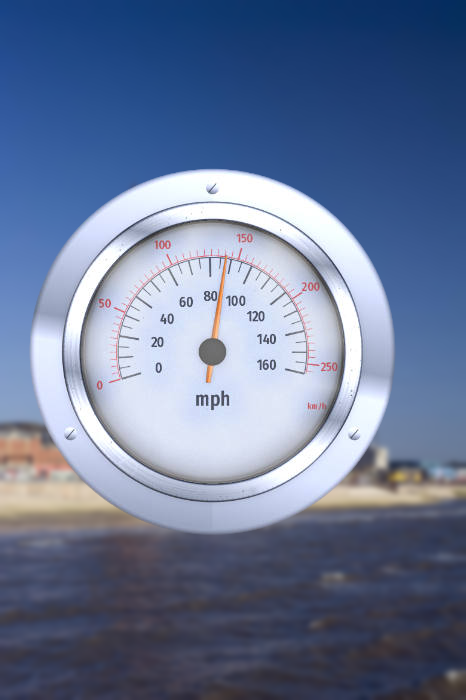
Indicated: {"value": 87.5, "unit": "mph"}
